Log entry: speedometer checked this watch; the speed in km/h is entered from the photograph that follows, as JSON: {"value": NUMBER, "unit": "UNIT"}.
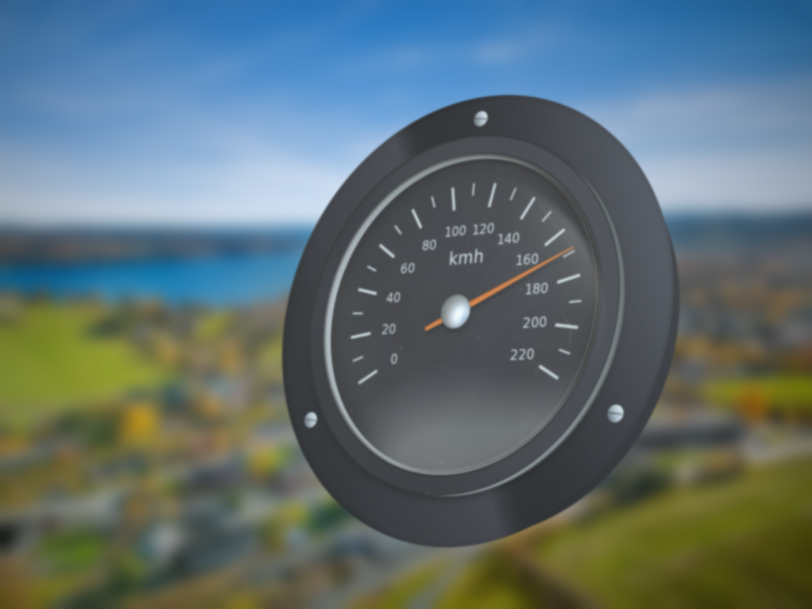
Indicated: {"value": 170, "unit": "km/h"}
